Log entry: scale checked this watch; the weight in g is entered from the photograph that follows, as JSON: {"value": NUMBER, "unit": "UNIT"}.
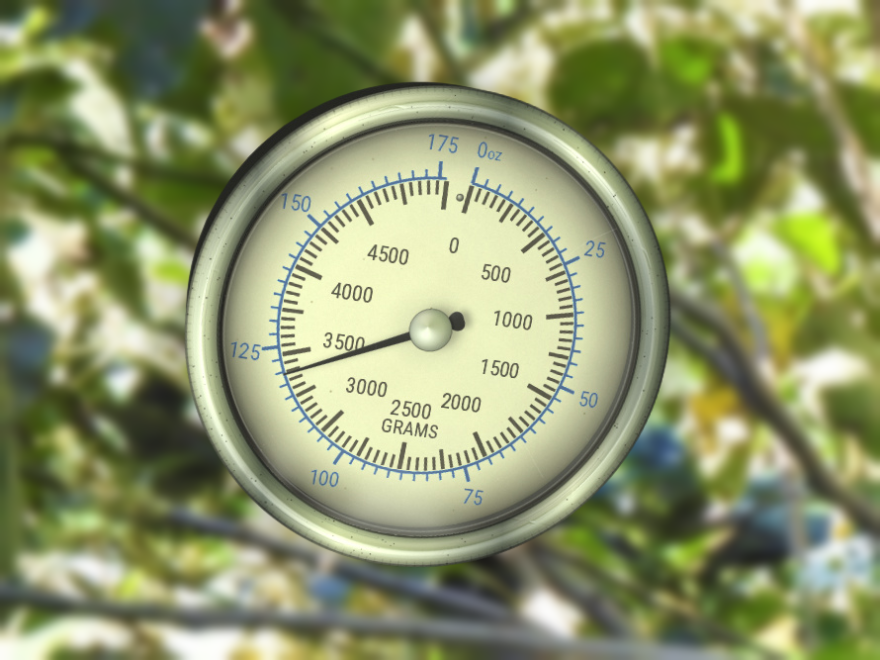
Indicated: {"value": 3400, "unit": "g"}
